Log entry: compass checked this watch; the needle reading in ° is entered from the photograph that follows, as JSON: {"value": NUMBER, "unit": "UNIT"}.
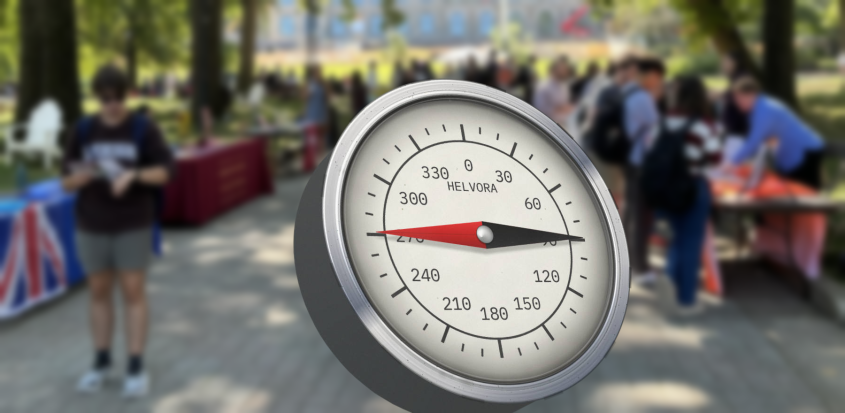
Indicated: {"value": 270, "unit": "°"}
